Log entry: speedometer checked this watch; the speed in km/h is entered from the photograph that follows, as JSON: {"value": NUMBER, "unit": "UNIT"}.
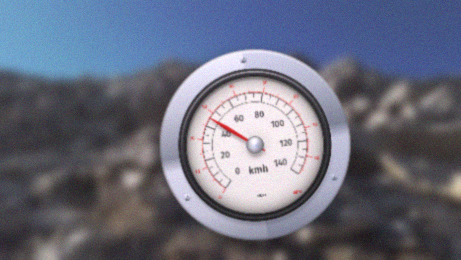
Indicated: {"value": 45, "unit": "km/h"}
